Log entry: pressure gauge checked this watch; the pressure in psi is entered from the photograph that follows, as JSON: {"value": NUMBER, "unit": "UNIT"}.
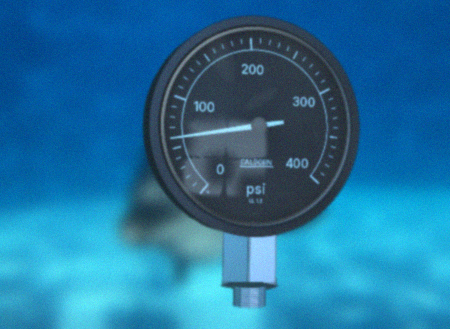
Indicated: {"value": 60, "unit": "psi"}
